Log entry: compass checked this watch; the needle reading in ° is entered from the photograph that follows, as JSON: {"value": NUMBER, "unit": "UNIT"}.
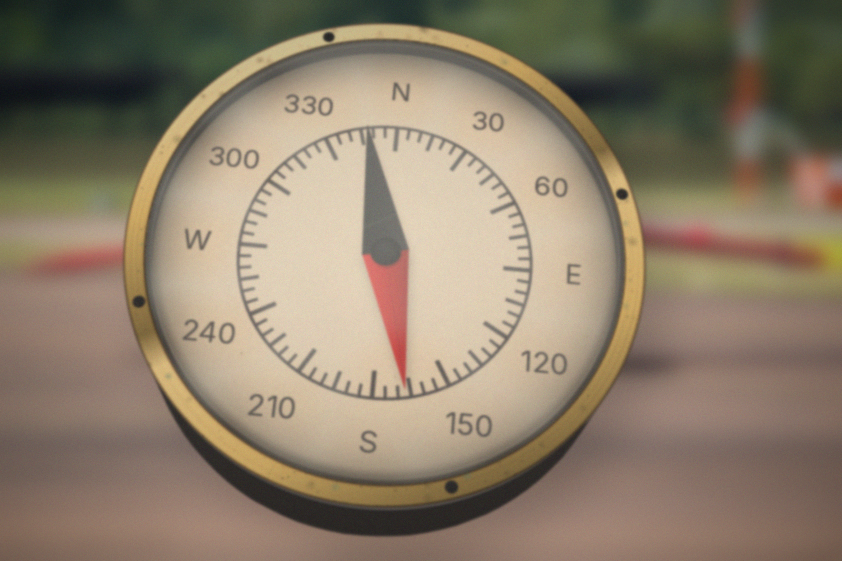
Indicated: {"value": 167.5, "unit": "°"}
